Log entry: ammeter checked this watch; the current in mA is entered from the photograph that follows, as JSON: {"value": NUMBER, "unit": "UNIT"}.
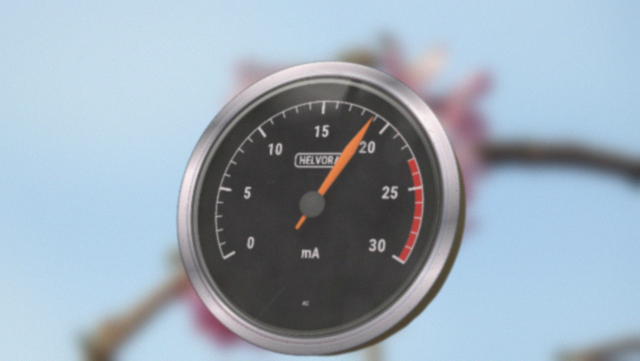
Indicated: {"value": 19, "unit": "mA"}
